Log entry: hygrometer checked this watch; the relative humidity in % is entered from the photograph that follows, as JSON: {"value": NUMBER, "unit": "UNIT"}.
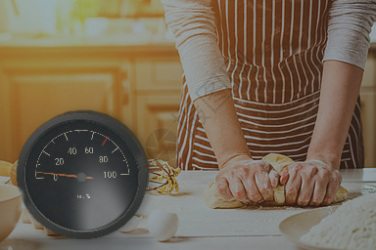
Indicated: {"value": 5, "unit": "%"}
